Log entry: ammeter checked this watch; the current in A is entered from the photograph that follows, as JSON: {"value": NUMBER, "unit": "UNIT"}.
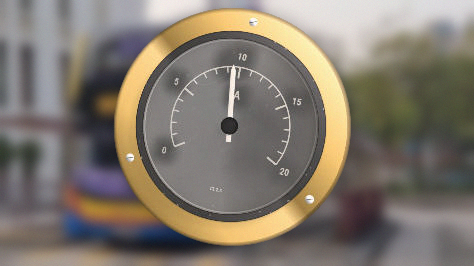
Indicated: {"value": 9.5, "unit": "A"}
